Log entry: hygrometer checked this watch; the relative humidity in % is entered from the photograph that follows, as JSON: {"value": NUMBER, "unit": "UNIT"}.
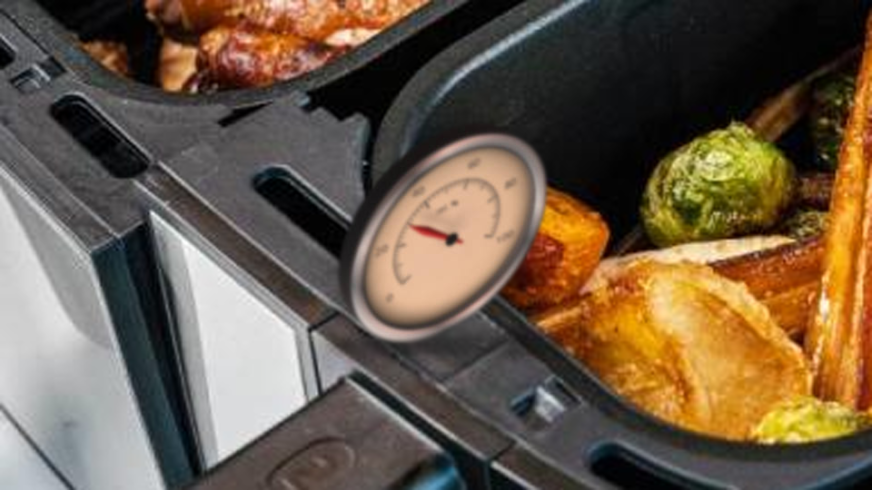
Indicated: {"value": 30, "unit": "%"}
